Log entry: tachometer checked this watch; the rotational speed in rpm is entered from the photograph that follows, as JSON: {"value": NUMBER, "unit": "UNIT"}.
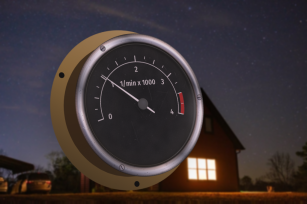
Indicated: {"value": 1000, "unit": "rpm"}
